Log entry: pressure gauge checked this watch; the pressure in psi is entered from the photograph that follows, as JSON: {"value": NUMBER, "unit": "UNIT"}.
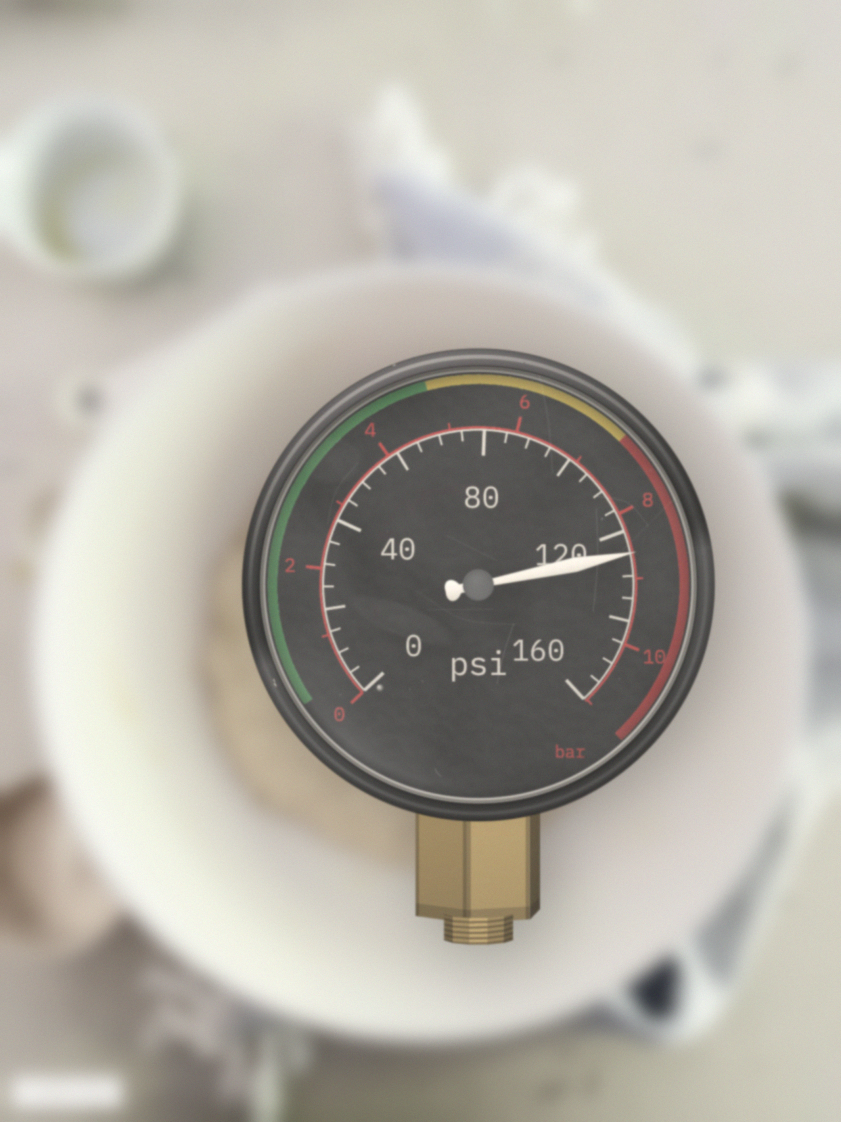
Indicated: {"value": 125, "unit": "psi"}
